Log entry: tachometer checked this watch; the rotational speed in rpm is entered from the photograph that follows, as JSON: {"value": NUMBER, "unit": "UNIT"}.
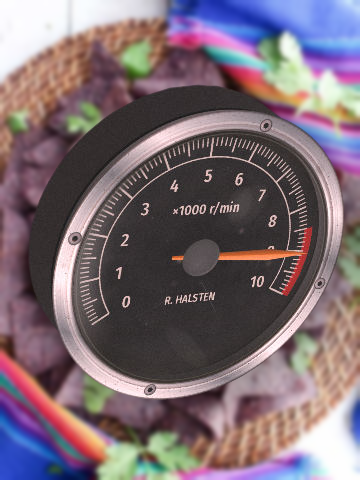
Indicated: {"value": 9000, "unit": "rpm"}
